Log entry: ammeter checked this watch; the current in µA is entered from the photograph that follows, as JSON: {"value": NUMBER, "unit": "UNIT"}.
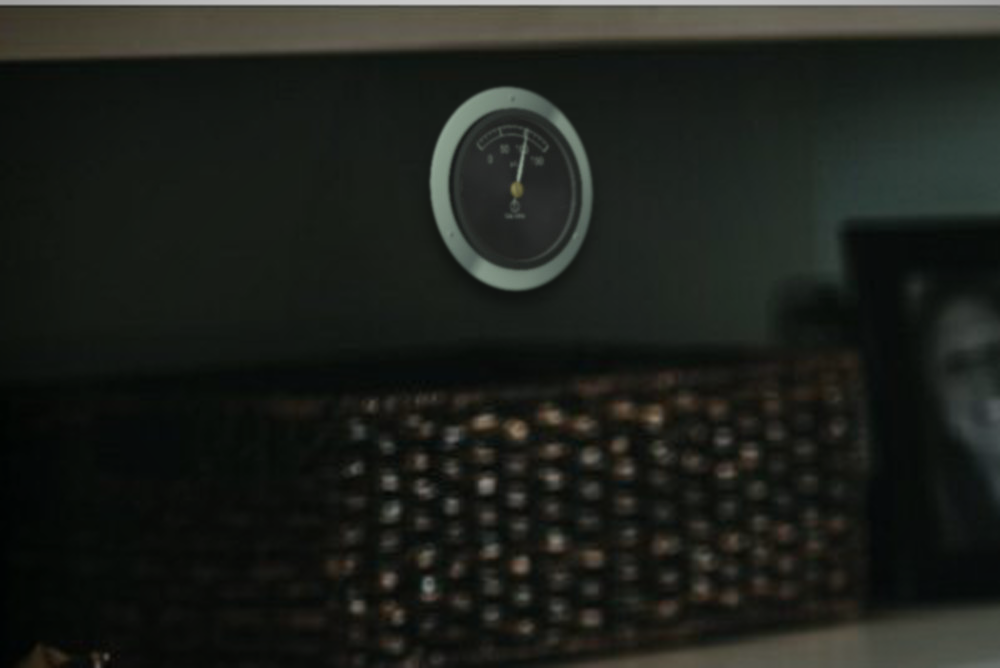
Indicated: {"value": 100, "unit": "µA"}
